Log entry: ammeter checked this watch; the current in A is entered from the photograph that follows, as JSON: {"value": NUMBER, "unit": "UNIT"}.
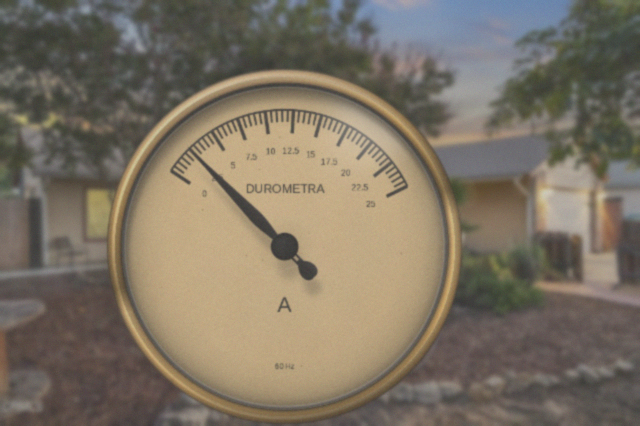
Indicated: {"value": 2.5, "unit": "A"}
